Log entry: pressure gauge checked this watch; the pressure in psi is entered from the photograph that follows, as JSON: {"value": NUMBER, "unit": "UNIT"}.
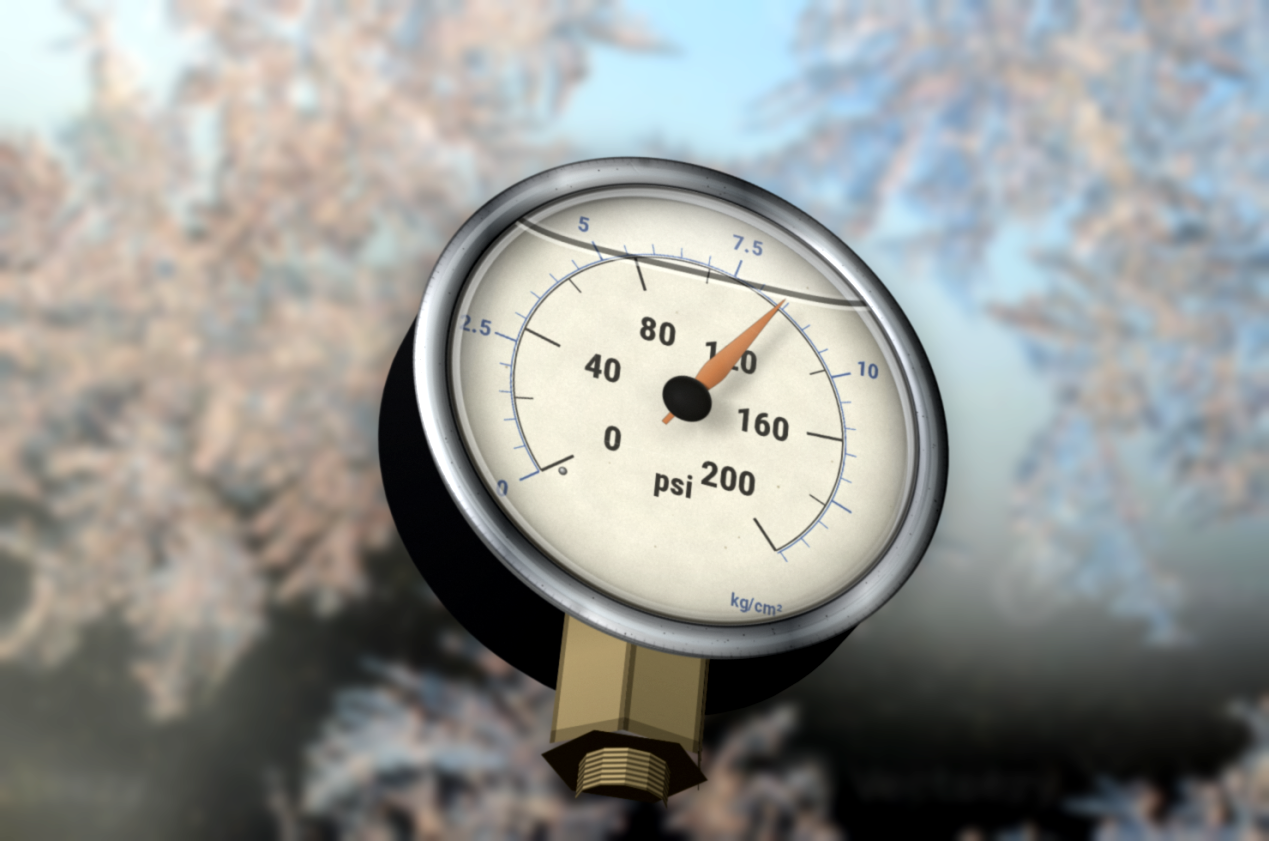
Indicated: {"value": 120, "unit": "psi"}
